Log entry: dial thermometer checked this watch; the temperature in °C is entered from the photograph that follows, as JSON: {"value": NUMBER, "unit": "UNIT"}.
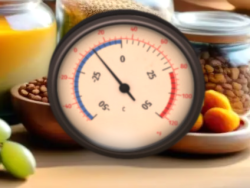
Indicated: {"value": -12.5, "unit": "°C"}
